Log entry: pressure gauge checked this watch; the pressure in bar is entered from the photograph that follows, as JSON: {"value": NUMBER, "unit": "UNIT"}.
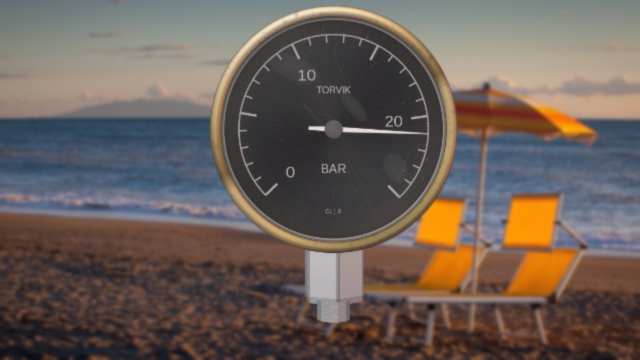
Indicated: {"value": 21, "unit": "bar"}
